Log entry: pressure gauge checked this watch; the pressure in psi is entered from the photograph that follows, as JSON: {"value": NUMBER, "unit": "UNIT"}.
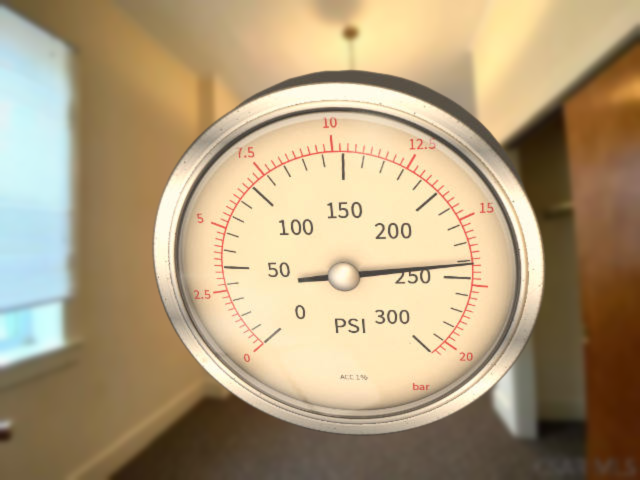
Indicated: {"value": 240, "unit": "psi"}
